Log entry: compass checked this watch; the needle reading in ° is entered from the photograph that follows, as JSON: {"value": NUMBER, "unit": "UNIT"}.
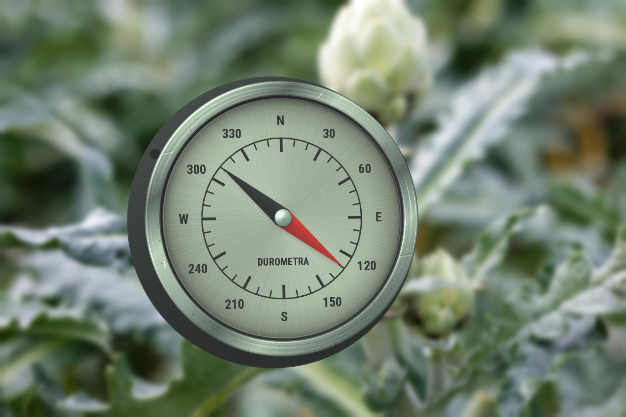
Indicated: {"value": 130, "unit": "°"}
